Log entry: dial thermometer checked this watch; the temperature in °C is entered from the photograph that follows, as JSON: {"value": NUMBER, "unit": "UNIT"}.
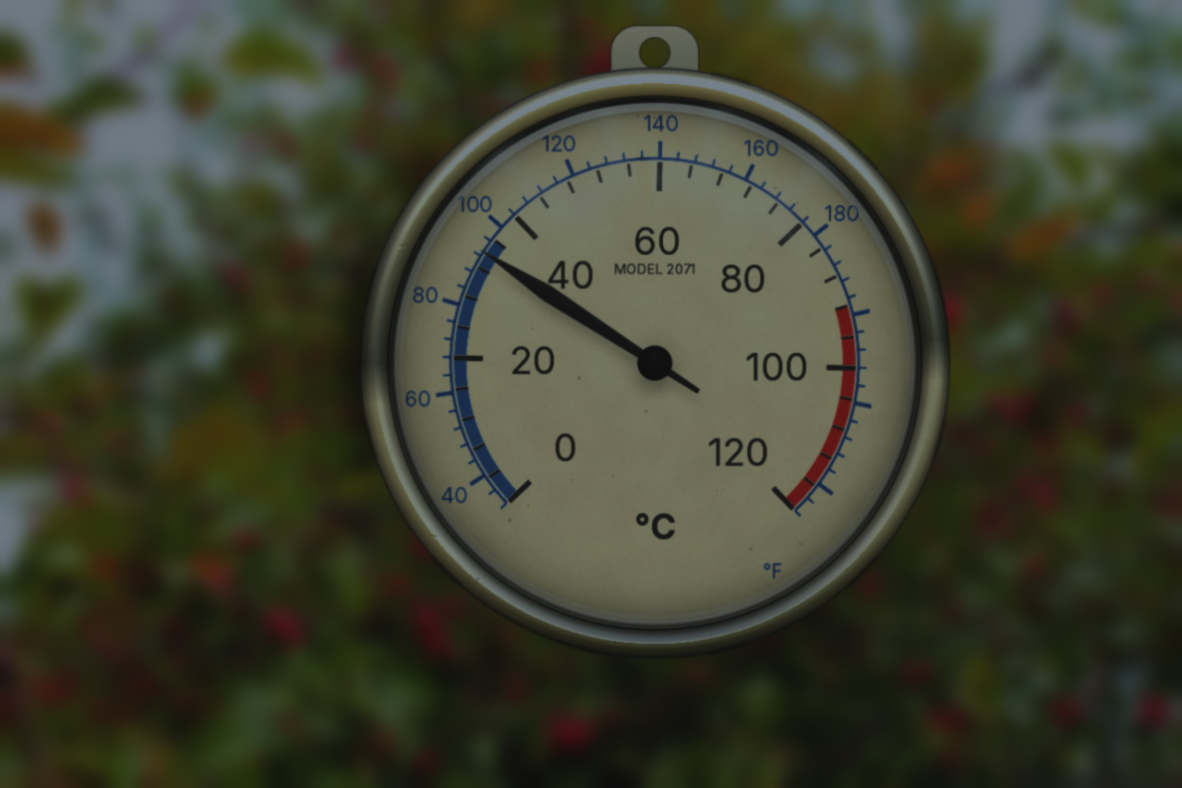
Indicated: {"value": 34, "unit": "°C"}
